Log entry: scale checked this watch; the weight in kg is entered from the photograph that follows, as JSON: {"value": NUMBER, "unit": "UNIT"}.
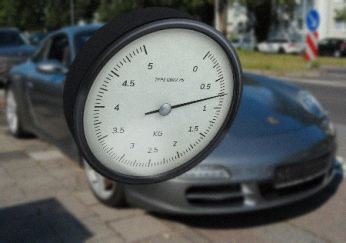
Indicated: {"value": 0.75, "unit": "kg"}
